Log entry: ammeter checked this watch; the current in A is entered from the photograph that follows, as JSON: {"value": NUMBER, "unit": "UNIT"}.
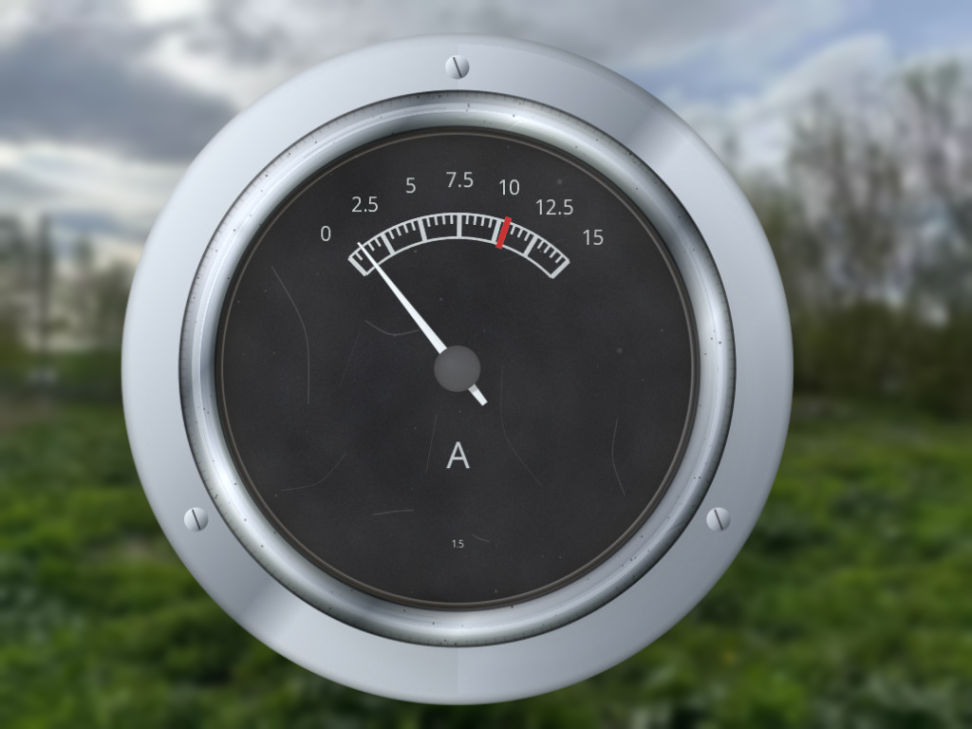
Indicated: {"value": 1, "unit": "A"}
